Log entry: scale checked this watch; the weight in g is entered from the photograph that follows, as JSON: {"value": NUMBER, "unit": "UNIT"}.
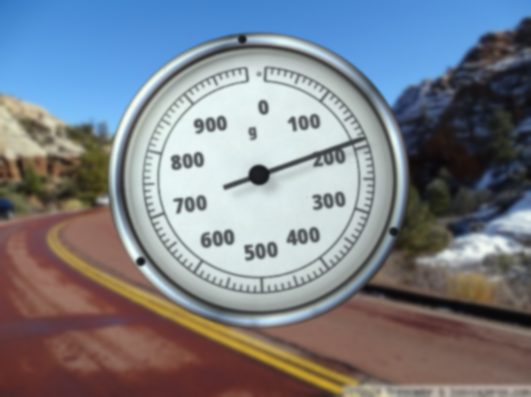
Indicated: {"value": 190, "unit": "g"}
